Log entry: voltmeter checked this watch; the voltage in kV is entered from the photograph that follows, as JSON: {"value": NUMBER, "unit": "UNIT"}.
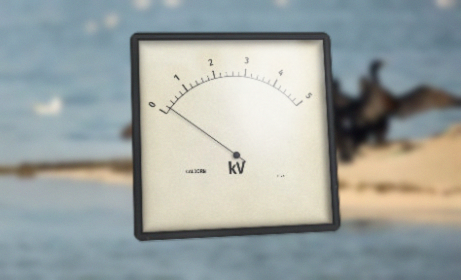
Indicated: {"value": 0.2, "unit": "kV"}
